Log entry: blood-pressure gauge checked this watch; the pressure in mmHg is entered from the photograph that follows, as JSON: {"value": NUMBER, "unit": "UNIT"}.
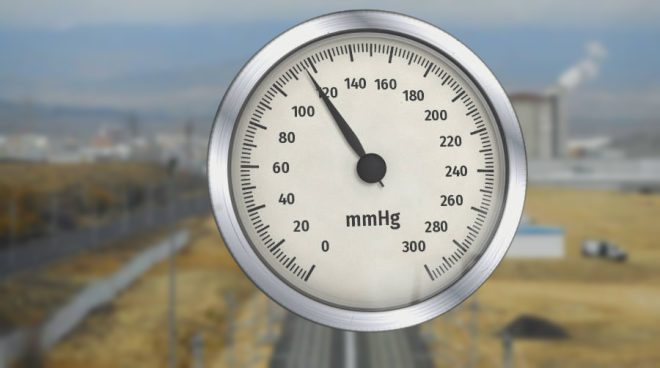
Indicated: {"value": 116, "unit": "mmHg"}
